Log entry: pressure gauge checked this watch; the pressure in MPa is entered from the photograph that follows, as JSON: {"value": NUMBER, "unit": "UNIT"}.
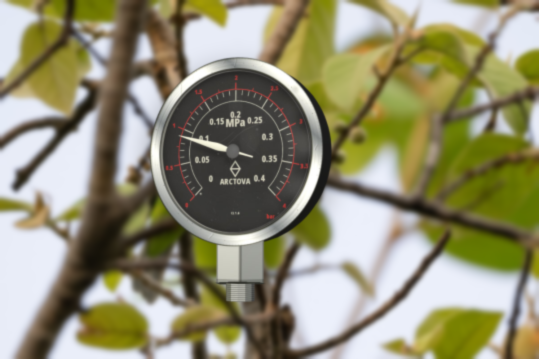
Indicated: {"value": 0.09, "unit": "MPa"}
